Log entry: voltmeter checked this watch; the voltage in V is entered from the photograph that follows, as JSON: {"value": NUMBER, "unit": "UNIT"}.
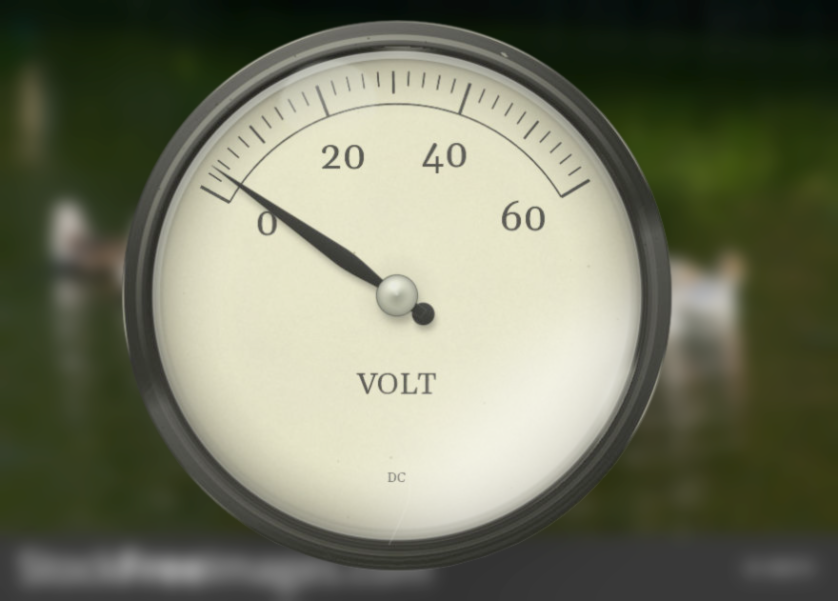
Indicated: {"value": 3, "unit": "V"}
